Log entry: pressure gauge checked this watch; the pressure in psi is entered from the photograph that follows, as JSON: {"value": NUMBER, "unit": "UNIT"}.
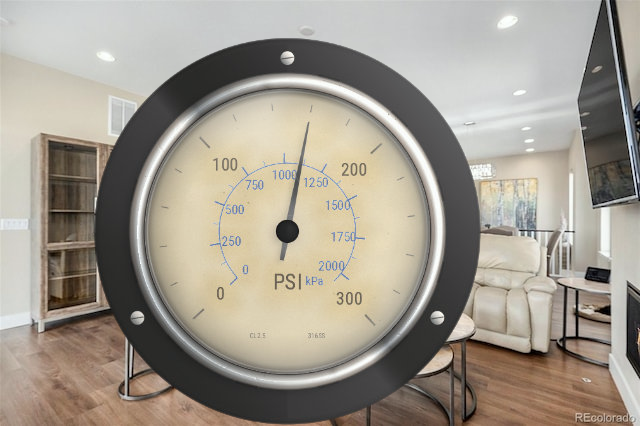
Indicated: {"value": 160, "unit": "psi"}
